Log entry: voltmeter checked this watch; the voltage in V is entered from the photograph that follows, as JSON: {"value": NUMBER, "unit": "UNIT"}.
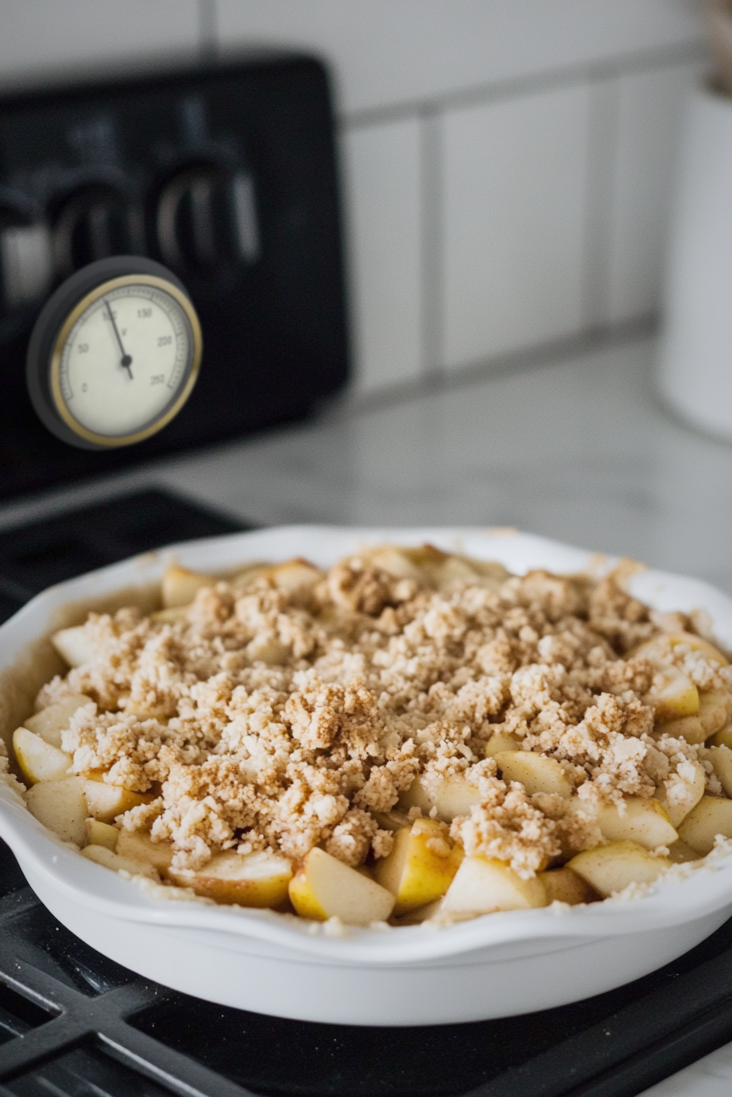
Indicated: {"value": 100, "unit": "V"}
